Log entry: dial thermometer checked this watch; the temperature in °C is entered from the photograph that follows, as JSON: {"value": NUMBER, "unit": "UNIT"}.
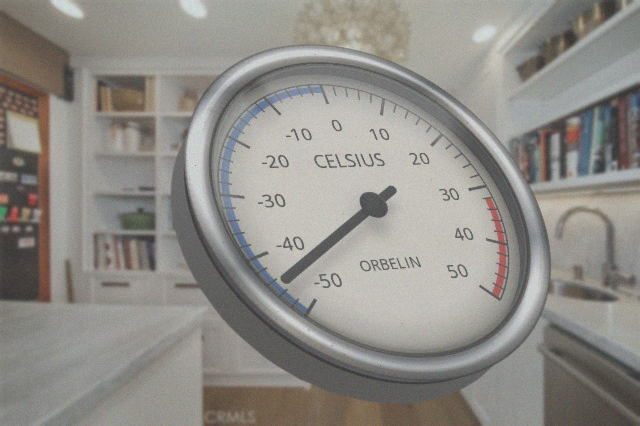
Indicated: {"value": -45, "unit": "°C"}
